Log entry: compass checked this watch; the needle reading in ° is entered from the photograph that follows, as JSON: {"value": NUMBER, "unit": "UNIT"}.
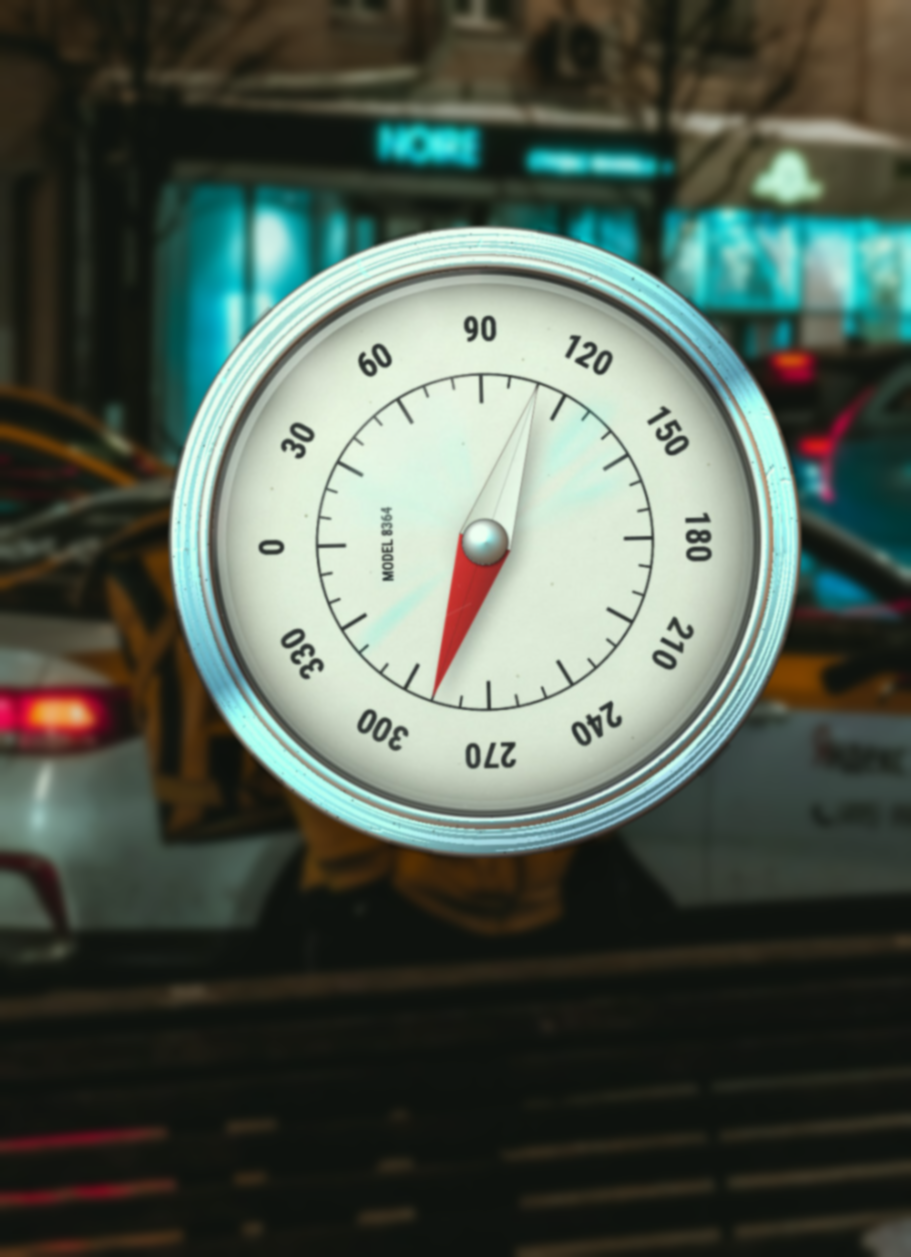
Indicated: {"value": 290, "unit": "°"}
